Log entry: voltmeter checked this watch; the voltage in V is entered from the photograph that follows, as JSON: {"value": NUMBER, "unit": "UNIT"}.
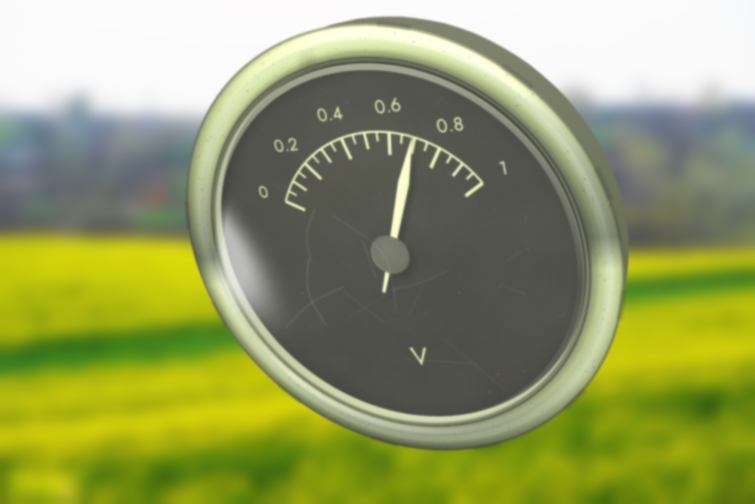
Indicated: {"value": 0.7, "unit": "V"}
